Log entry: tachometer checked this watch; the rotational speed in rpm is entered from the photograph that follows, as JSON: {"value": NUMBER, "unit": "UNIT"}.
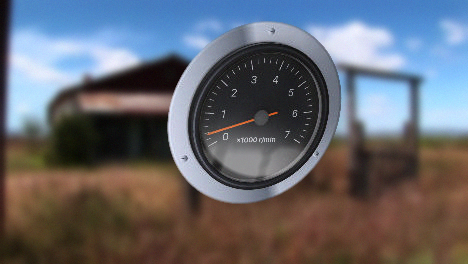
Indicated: {"value": 400, "unit": "rpm"}
